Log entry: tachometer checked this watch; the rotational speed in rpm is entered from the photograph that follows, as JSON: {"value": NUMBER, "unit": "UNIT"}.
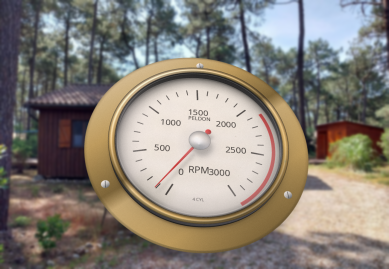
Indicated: {"value": 100, "unit": "rpm"}
